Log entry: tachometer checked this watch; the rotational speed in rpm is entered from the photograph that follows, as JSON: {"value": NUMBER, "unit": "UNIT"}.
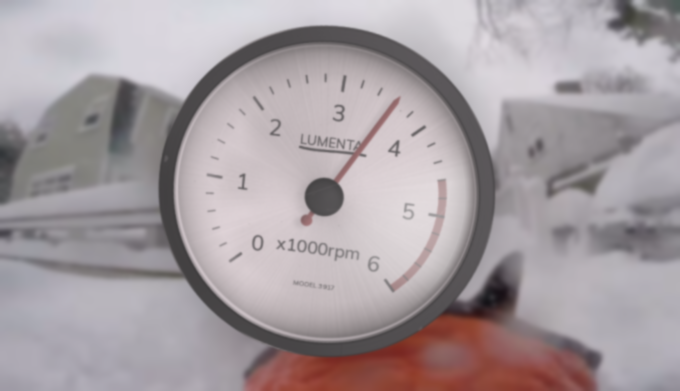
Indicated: {"value": 3600, "unit": "rpm"}
